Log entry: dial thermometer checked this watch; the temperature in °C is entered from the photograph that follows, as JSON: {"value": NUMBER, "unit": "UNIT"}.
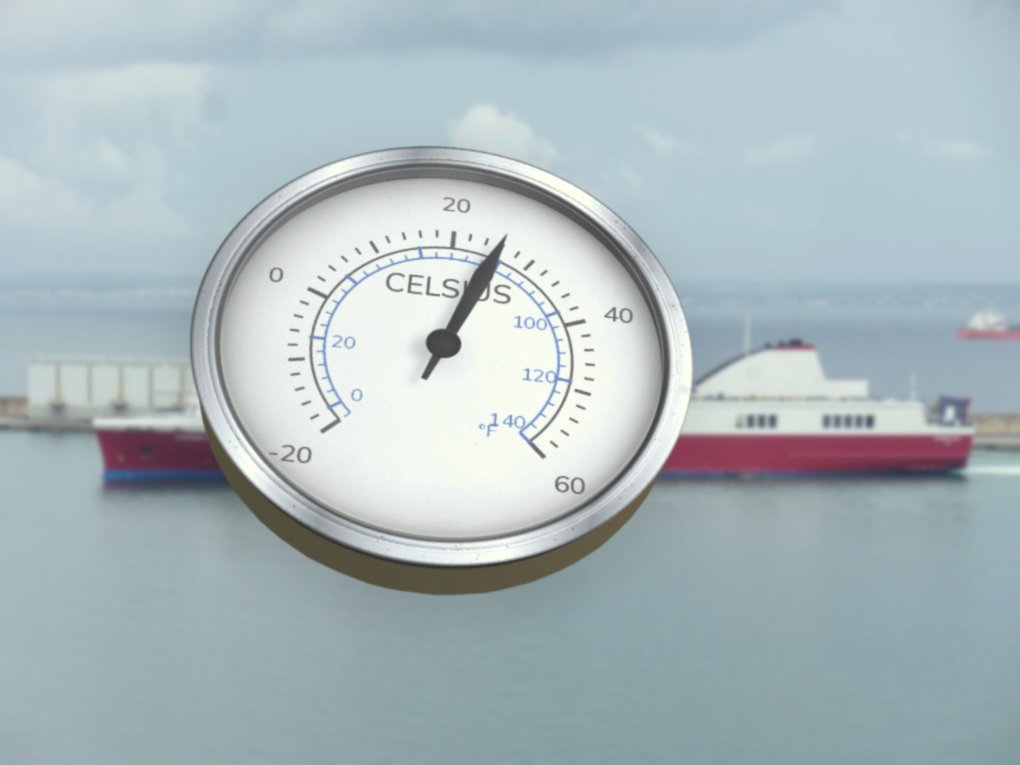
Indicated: {"value": 26, "unit": "°C"}
